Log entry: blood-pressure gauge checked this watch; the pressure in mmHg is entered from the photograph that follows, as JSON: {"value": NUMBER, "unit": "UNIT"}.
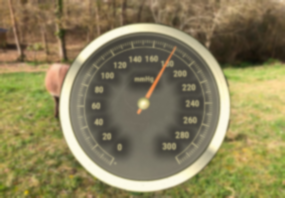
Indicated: {"value": 180, "unit": "mmHg"}
